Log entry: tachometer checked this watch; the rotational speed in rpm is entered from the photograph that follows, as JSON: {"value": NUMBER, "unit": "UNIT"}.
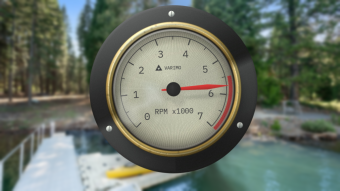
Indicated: {"value": 5750, "unit": "rpm"}
